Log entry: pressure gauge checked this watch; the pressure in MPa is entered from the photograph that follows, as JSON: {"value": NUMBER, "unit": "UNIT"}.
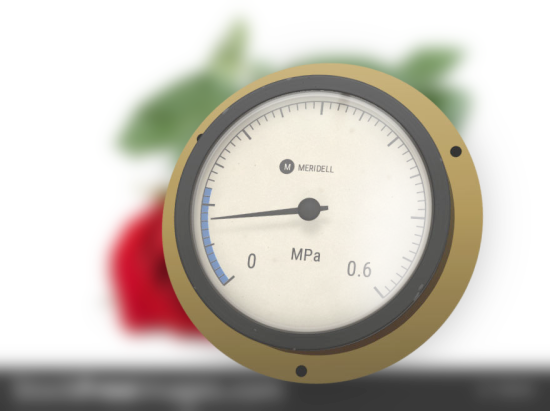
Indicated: {"value": 0.08, "unit": "MPa"}
